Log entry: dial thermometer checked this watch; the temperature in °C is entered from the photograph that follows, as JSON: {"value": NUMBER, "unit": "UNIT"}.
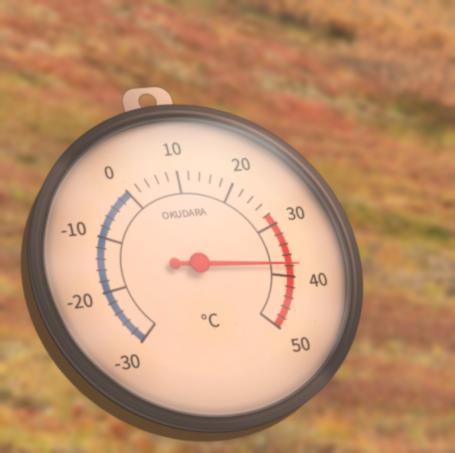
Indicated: {"value": 38, "unit": "°C"}
